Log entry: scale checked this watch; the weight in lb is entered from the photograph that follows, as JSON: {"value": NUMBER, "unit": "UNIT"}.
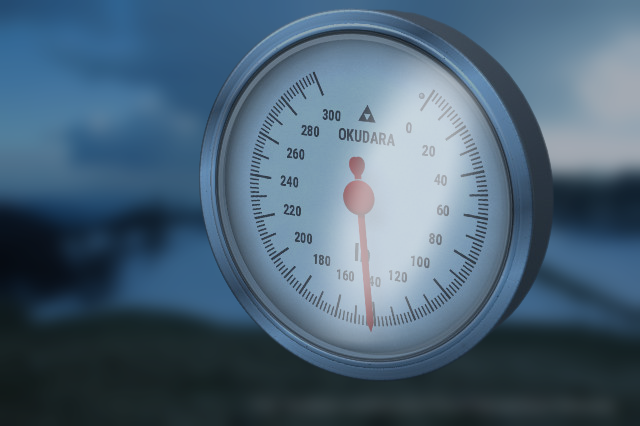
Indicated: {"value": 140, "unit": "lb"}
